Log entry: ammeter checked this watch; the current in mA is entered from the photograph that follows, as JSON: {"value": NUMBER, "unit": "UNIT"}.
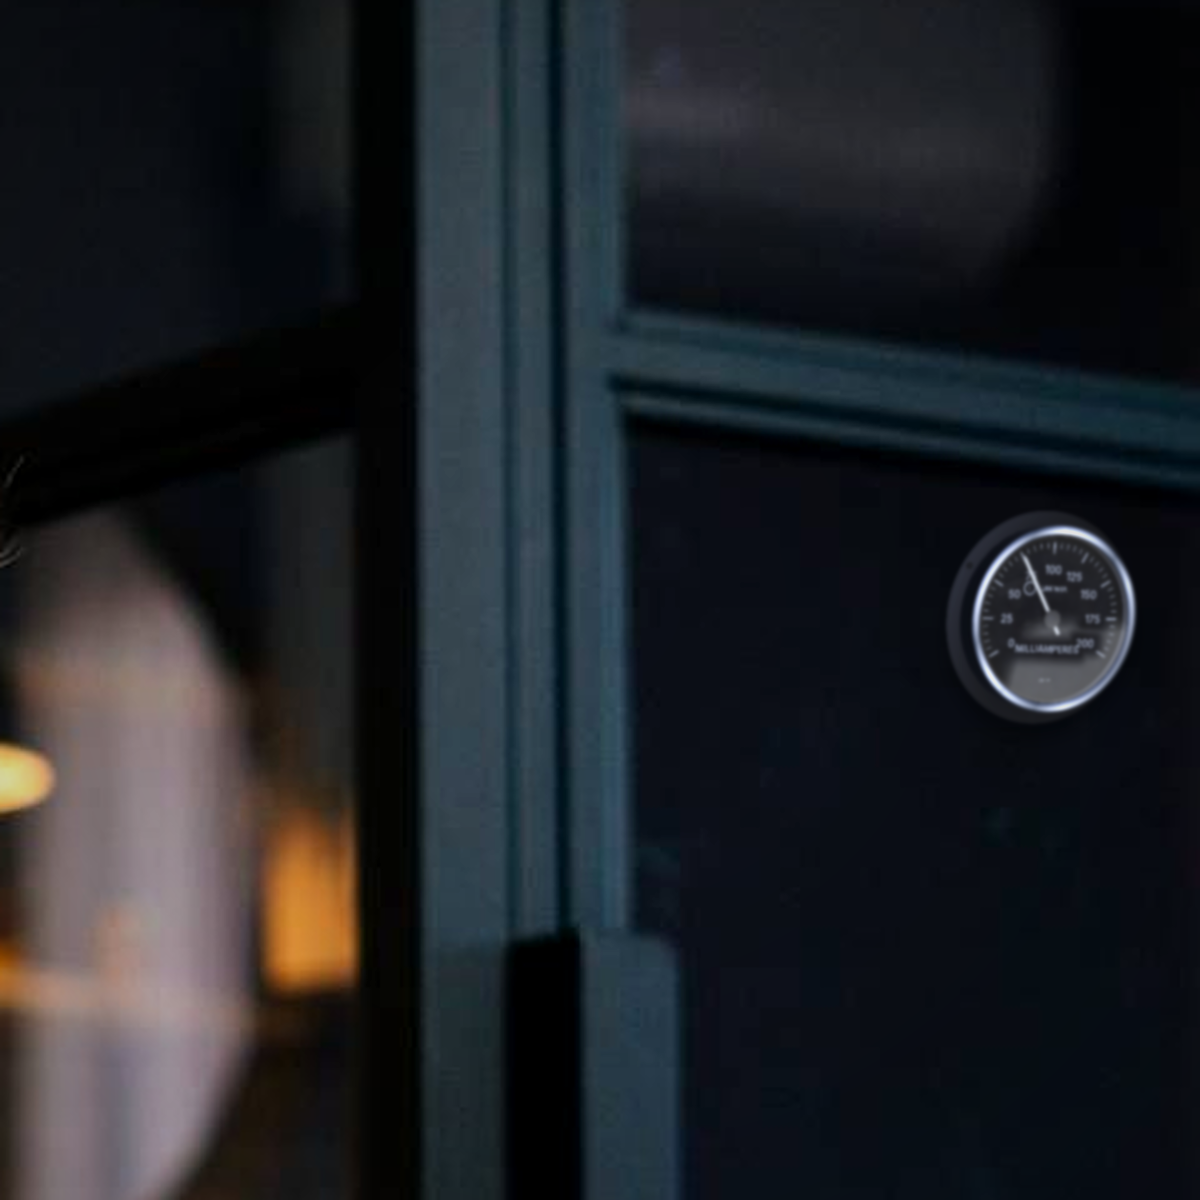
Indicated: {"value": 75, "unit": "mA"}
